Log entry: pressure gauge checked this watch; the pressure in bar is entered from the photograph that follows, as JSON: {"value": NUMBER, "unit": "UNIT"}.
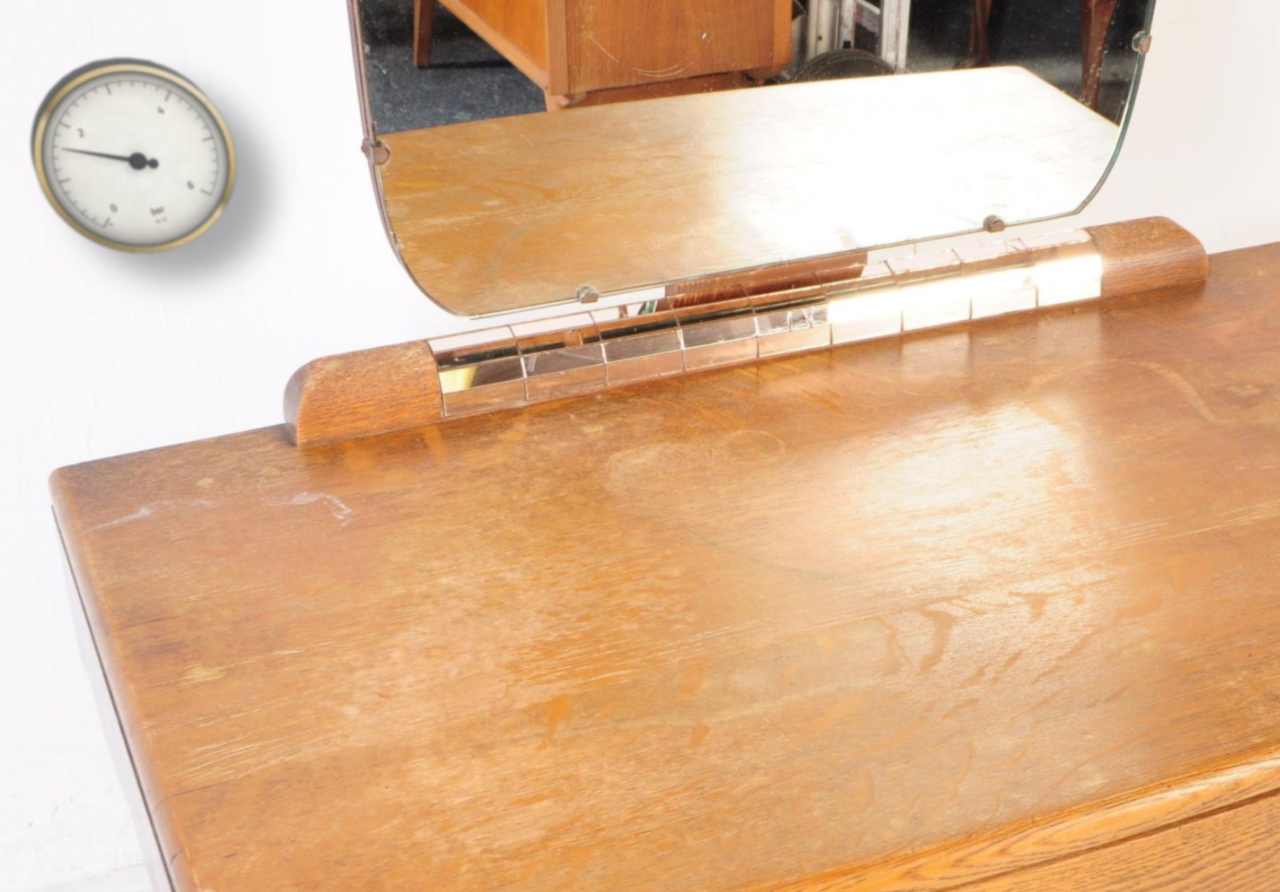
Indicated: {"value": 1.6, "unit": "bar"}
